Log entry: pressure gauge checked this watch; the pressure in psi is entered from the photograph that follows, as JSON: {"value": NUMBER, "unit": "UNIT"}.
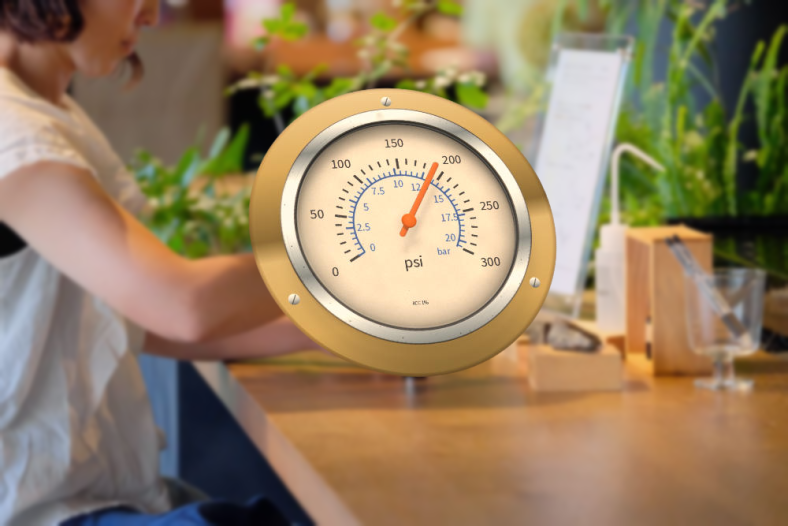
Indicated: {"value": 190, "unit": "psi"}
